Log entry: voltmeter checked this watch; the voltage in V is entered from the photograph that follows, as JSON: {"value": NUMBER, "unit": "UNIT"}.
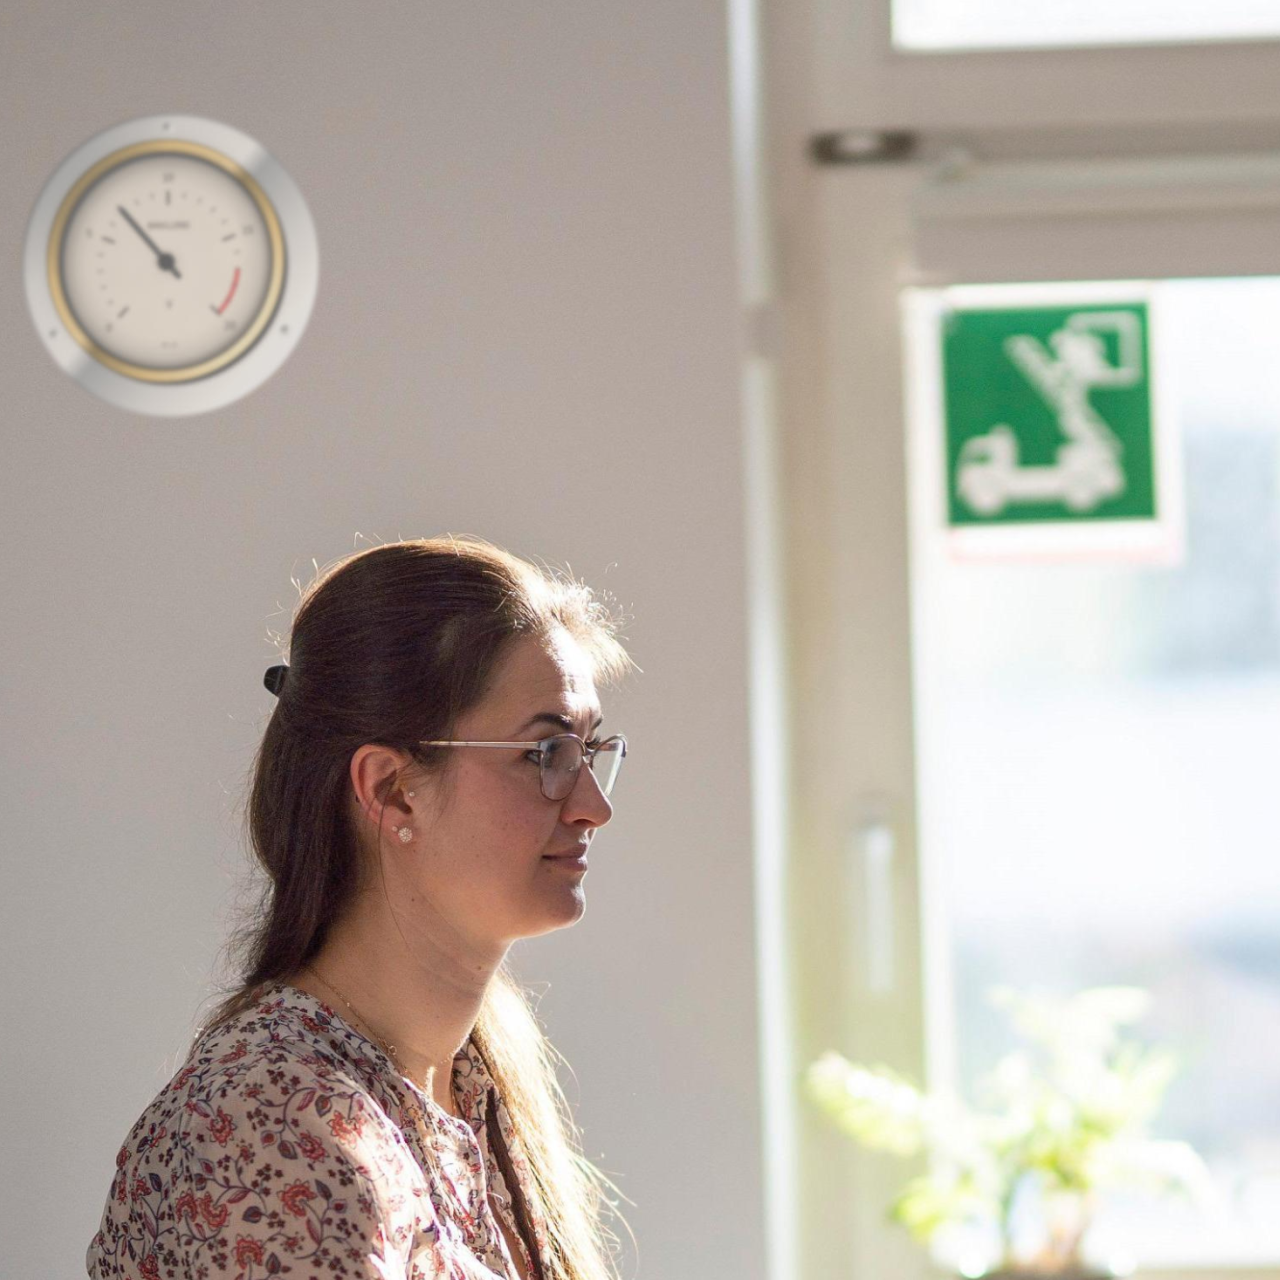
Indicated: {"value": 7, "unit": "V"}
